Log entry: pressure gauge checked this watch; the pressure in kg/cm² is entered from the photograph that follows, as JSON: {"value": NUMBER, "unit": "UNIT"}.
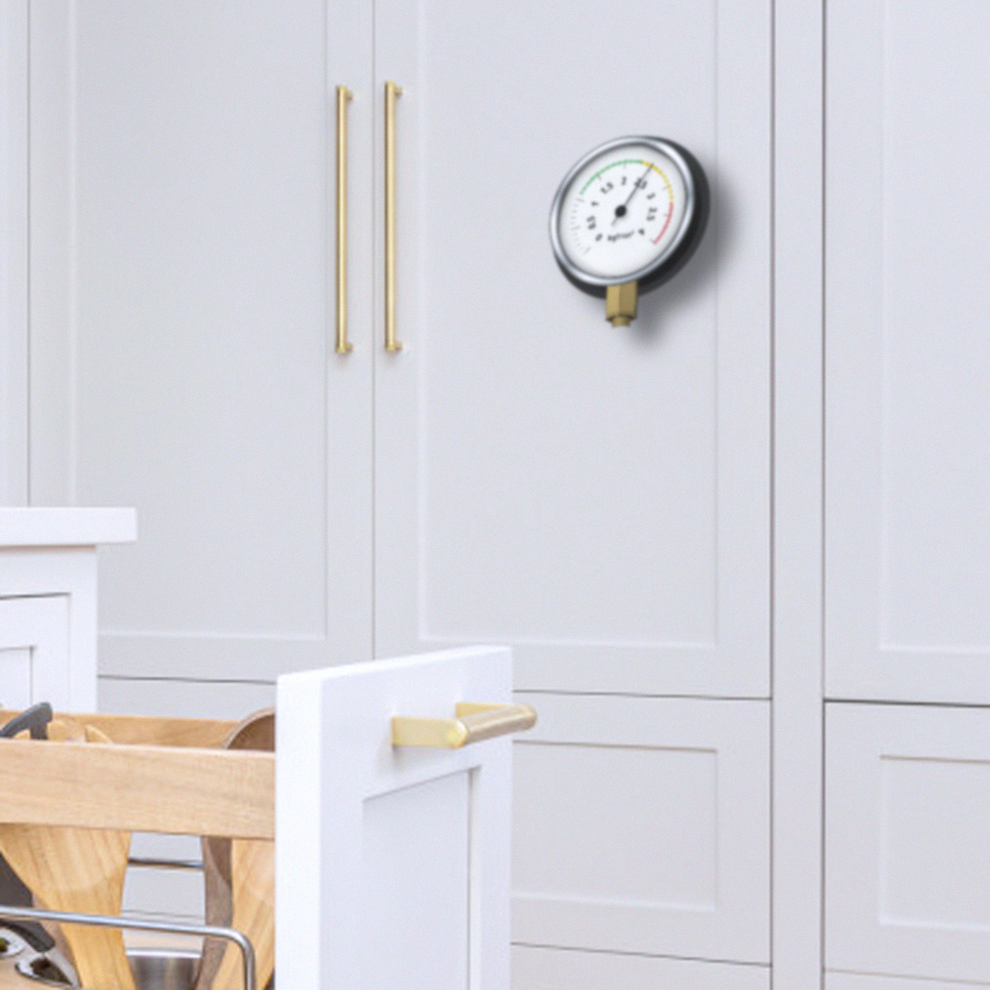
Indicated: {"value": 2.5, "unit": "kg/cm²"}
